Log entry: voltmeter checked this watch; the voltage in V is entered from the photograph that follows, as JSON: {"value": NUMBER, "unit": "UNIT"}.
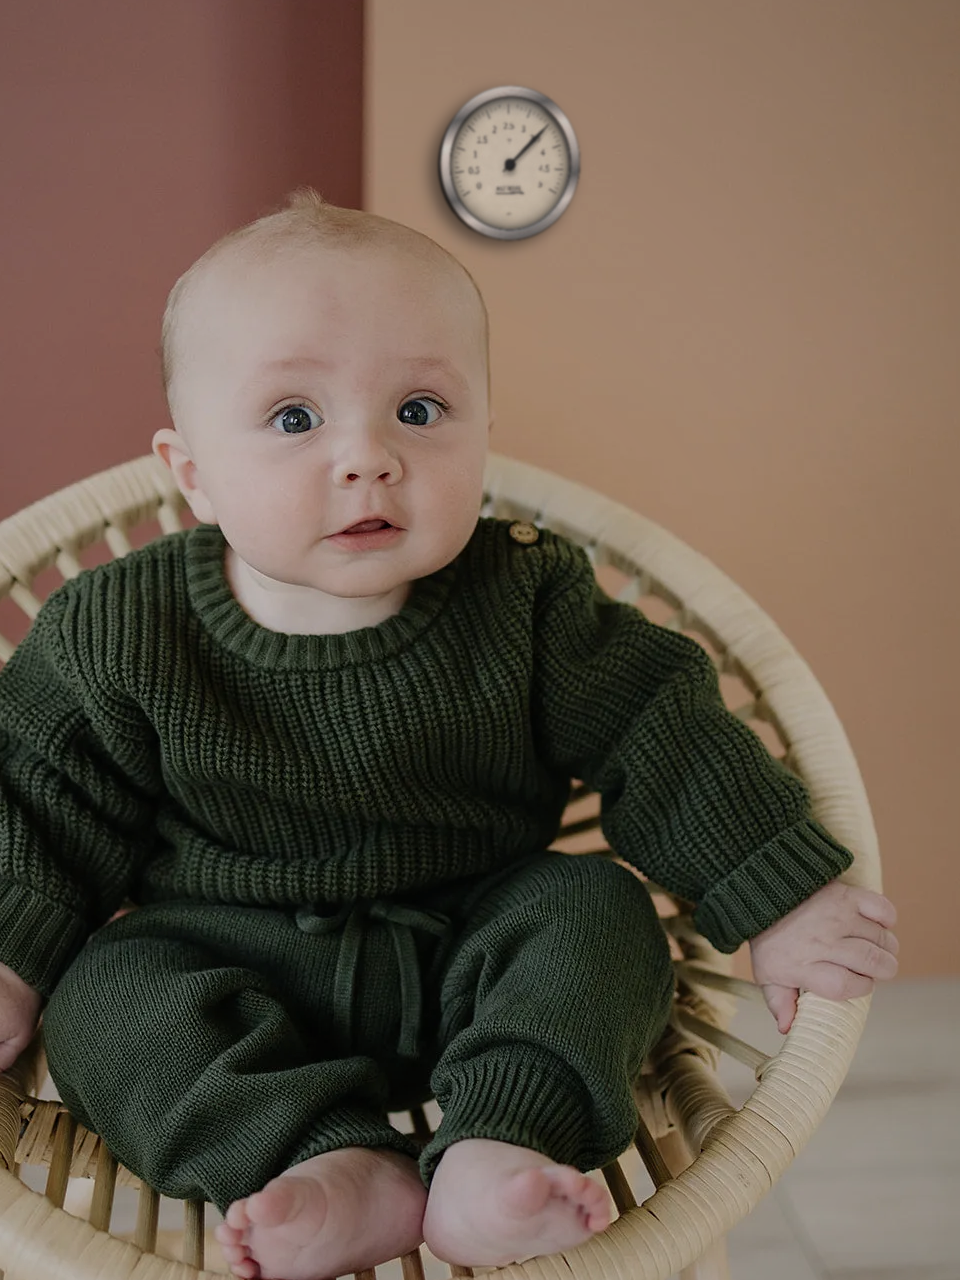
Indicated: {"value": 3.5, "unit": "V"}
